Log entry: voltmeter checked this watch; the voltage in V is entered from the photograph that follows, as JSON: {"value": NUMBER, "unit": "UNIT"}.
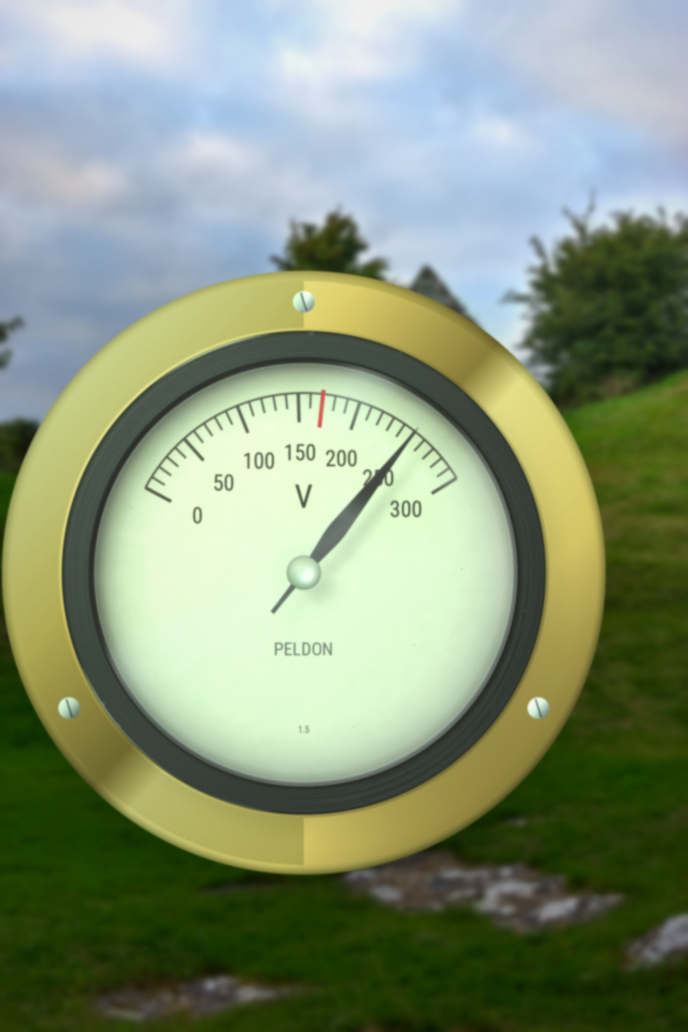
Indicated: {"value": 250, "unit": "V"}
